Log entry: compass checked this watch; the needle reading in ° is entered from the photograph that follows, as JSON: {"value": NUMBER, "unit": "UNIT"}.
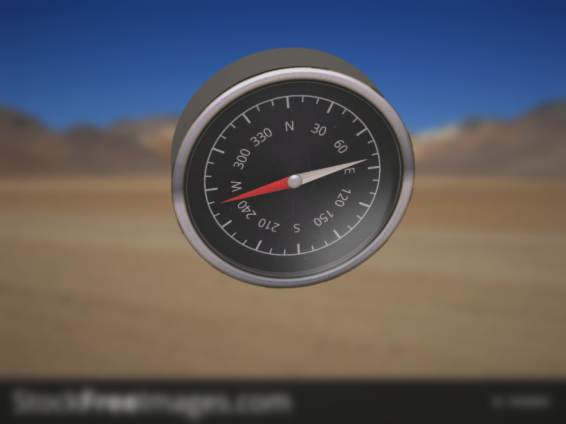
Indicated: {"value": 260, "unit": "°"}
